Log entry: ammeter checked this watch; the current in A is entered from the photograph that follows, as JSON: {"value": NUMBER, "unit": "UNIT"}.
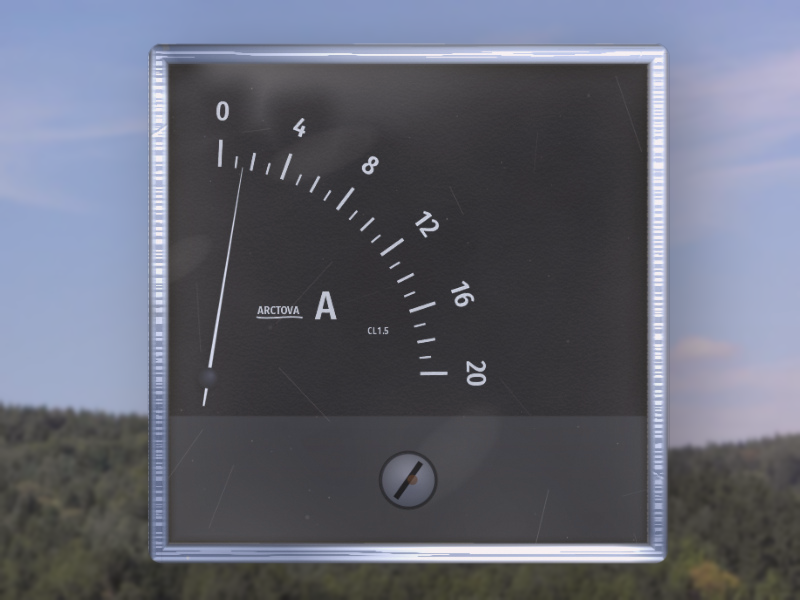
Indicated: {"value": 1.5, "unit": "A"}
